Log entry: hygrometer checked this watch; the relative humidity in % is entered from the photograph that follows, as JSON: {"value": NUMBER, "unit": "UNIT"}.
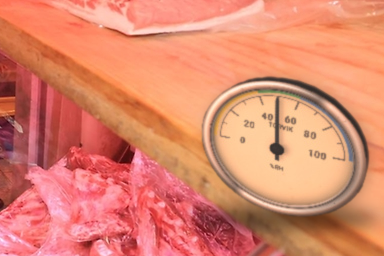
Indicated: {"value": 50, "unit": "%"}
